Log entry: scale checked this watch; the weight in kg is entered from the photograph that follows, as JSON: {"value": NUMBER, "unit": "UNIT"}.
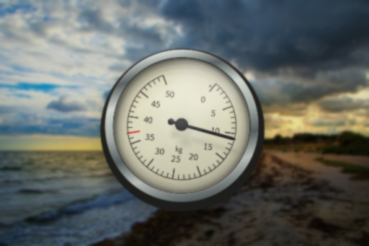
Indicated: {"value": 11, "unit": "kg"}
